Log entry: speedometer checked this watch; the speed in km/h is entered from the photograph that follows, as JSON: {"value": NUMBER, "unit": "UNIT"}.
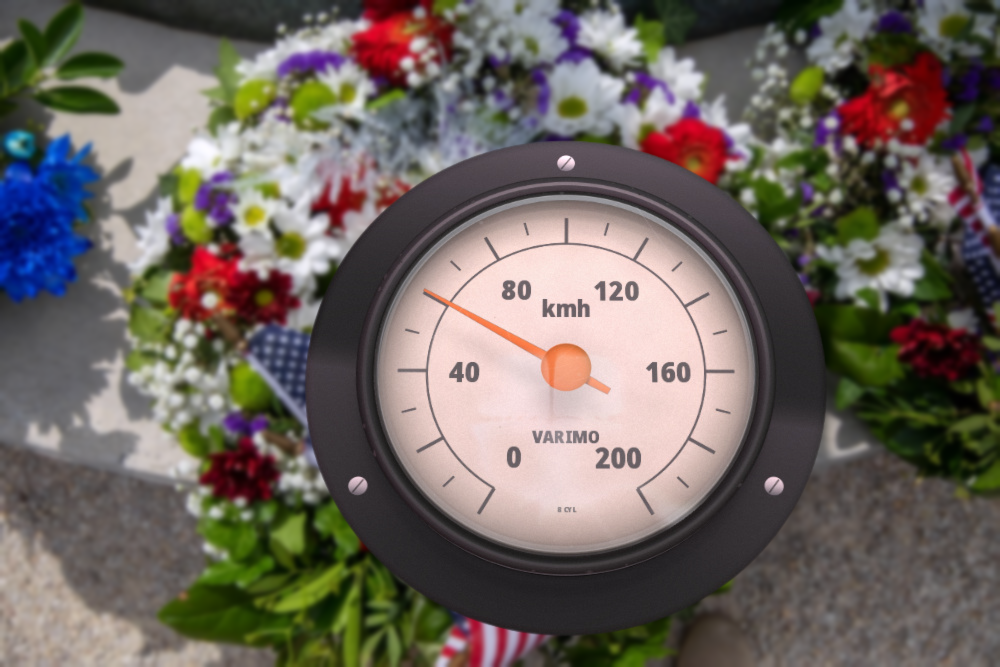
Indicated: {"value": 60, "unit": "km/h"}
